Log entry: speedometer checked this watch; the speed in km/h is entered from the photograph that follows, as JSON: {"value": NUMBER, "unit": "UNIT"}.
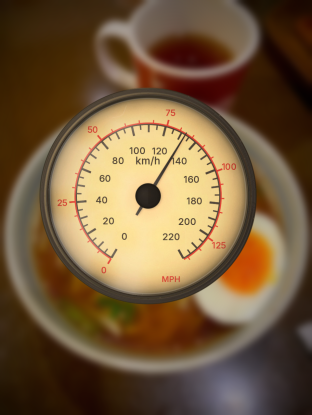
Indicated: {"value": 132.5, "unit": "km/h"}
